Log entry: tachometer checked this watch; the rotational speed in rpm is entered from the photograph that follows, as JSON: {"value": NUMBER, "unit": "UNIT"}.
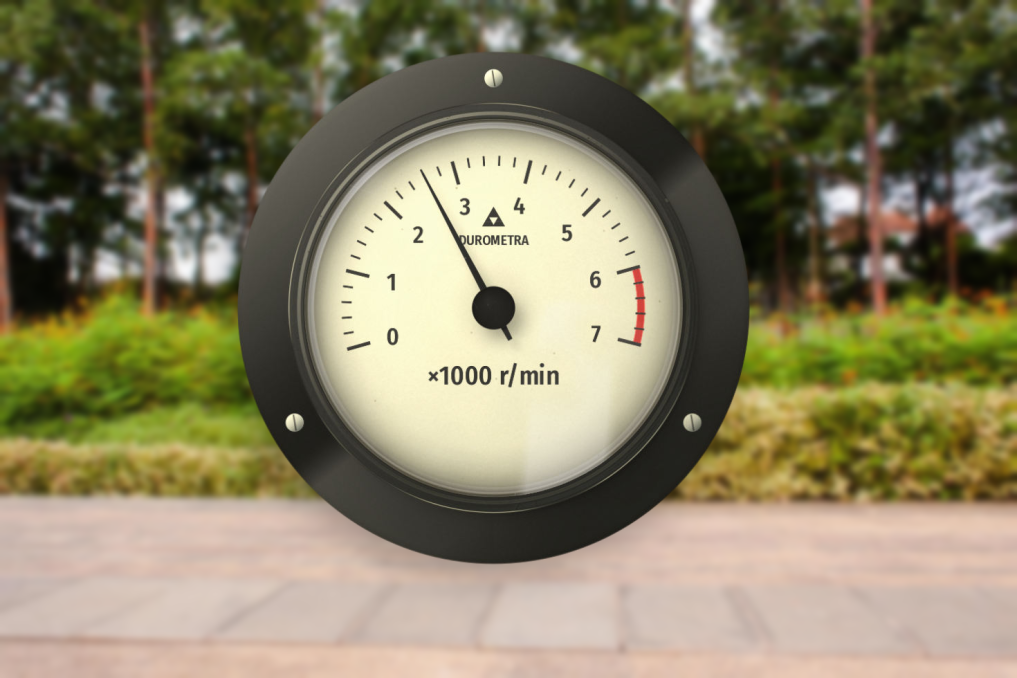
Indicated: {"value": 2600, "unit": "rpm"}
